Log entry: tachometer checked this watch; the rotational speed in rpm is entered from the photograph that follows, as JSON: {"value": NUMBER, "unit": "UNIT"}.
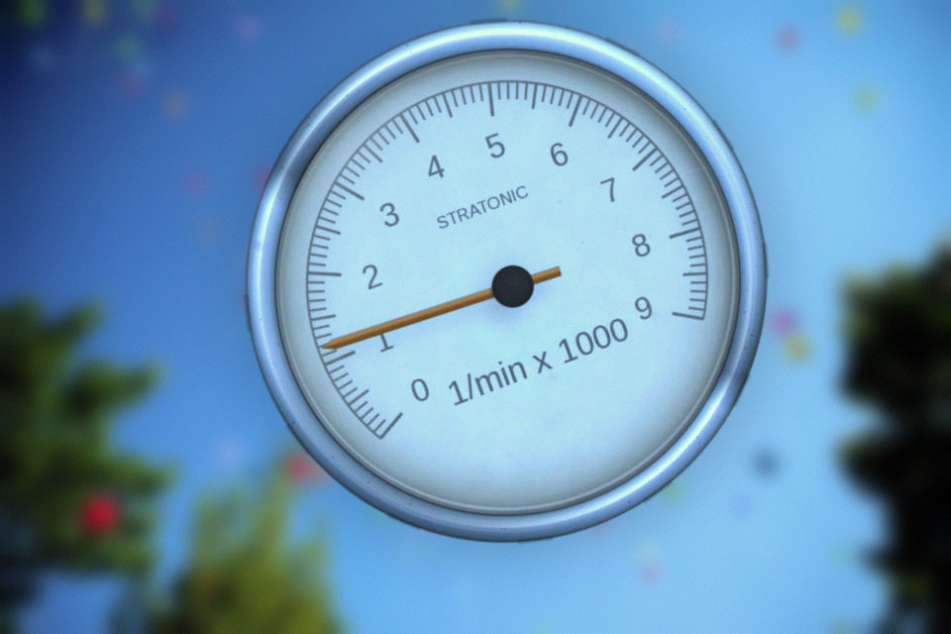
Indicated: {"value": 1200, "unit": "rpm"}
